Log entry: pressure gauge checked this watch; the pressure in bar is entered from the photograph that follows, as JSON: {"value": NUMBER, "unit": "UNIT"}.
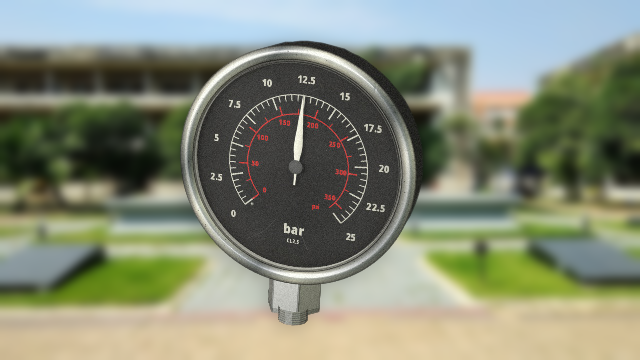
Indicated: {"value": 12.5, "unit": "bar"}
